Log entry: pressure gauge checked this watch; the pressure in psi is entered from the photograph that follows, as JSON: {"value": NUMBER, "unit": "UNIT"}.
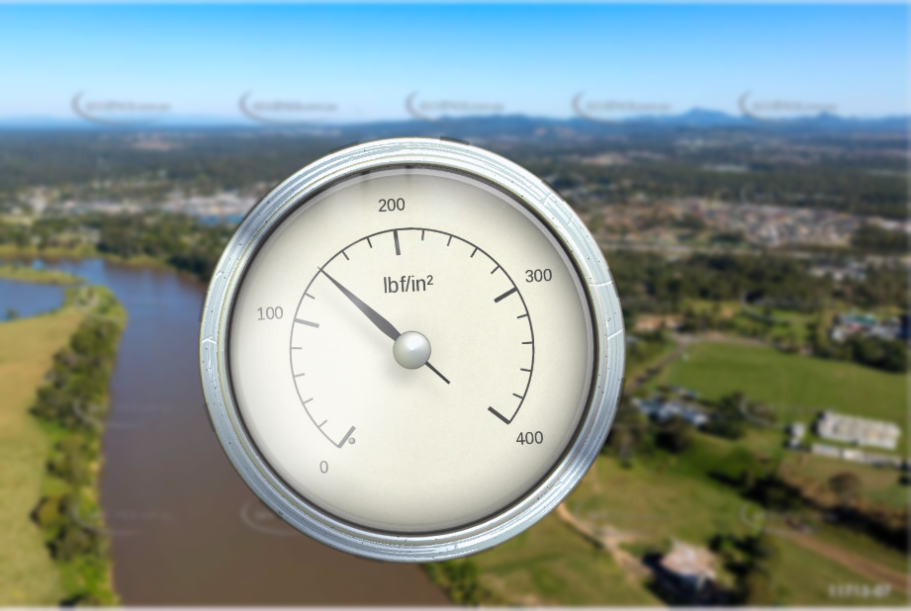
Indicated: {"value": 140, "unit": "psi"}
